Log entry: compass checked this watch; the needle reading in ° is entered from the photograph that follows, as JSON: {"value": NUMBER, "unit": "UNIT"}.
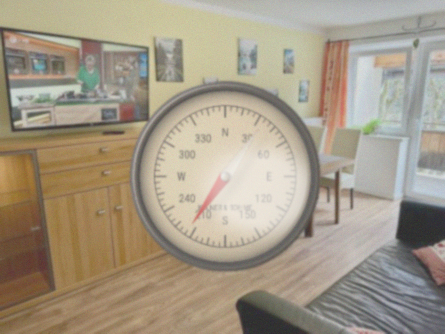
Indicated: {"value": 215, "unit": "°"}
